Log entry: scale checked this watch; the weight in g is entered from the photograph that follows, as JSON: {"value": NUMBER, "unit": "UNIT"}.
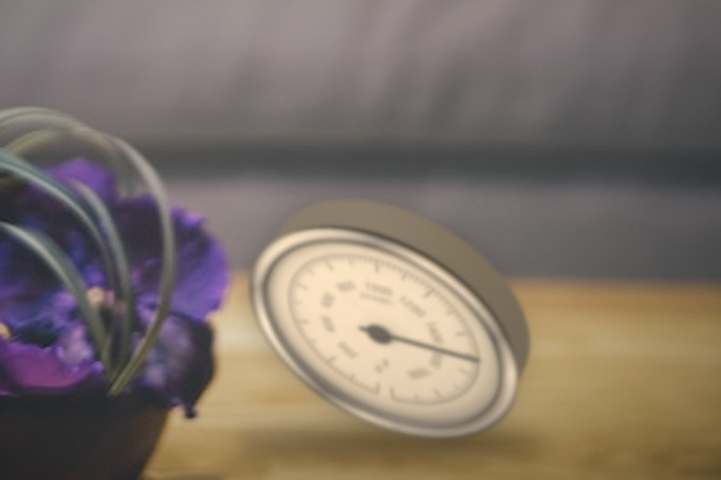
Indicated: {"value": 1500, "unit": "g"}
